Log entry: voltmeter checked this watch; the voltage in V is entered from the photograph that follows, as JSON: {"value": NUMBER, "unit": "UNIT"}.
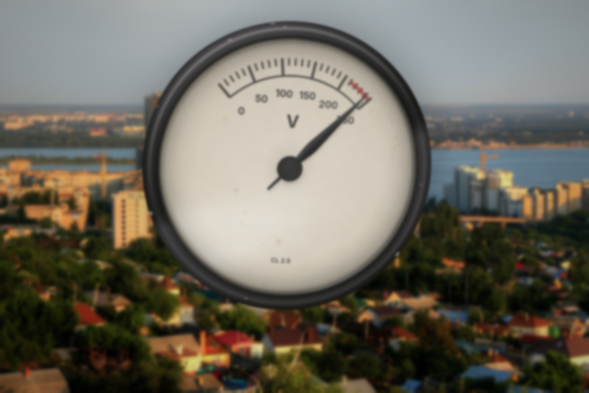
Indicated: {"value": 240, "unit": "V"}
